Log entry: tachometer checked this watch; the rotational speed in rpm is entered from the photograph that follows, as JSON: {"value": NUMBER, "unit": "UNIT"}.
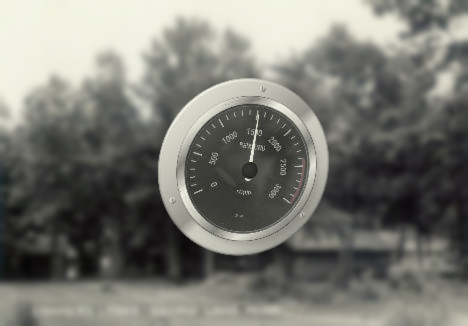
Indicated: {"value": 1500, "unit": "rpm"}
